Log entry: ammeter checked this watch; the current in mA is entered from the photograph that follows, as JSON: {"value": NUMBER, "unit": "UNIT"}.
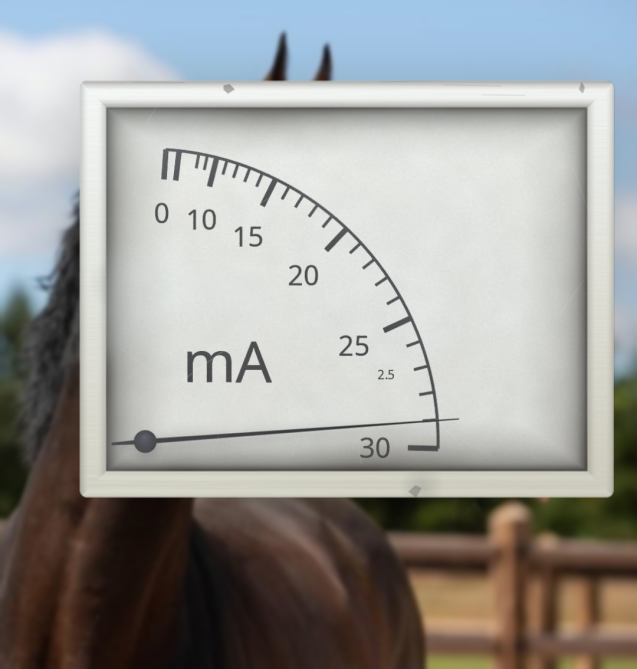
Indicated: {"value": 29, "unit": "mA"}
